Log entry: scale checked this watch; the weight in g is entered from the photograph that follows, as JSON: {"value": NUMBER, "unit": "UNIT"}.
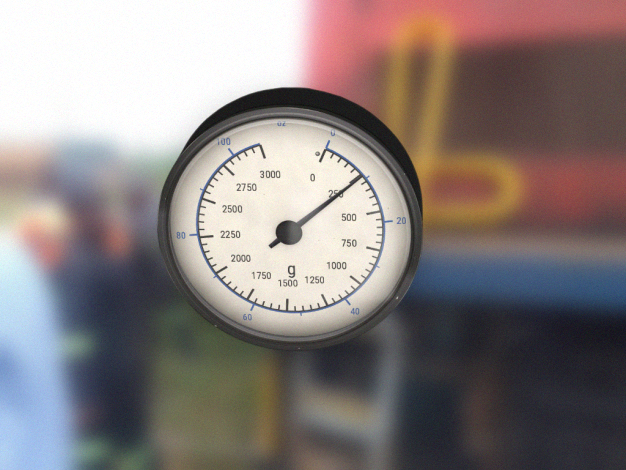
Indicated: {"value": 250, "unit": "g"}
